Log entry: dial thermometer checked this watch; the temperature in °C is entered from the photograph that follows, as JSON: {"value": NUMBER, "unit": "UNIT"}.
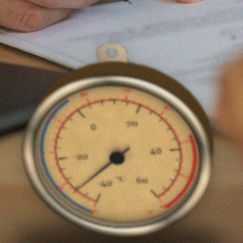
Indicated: {"value": -32, "unit": "°C"}
